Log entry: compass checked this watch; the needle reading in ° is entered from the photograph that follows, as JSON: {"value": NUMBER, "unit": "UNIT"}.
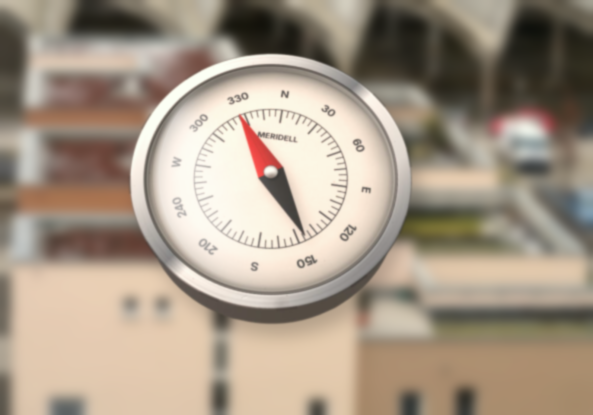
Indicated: {"value": 325, "unit": "°"}
